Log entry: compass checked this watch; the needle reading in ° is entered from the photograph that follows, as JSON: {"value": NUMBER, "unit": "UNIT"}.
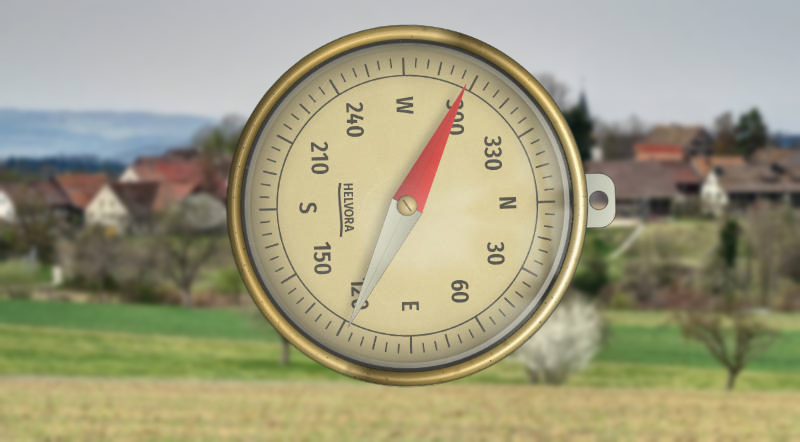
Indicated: {"value": 297.5, "unit": "°"}
